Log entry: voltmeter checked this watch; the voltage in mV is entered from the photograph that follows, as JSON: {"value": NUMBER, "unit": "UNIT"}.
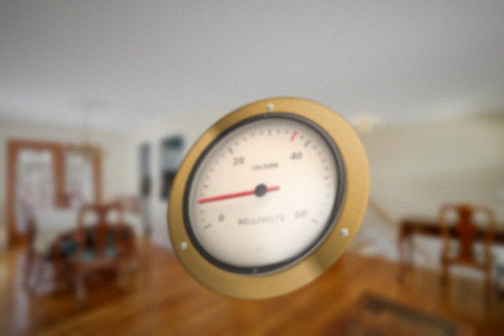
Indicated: {"value": 6, "unit": "mV"}
